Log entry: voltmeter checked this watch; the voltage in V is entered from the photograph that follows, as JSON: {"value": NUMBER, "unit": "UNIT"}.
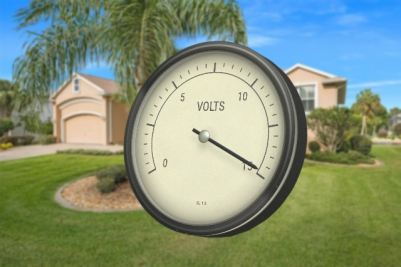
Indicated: {"value": 14.75, "unit": "V"}
